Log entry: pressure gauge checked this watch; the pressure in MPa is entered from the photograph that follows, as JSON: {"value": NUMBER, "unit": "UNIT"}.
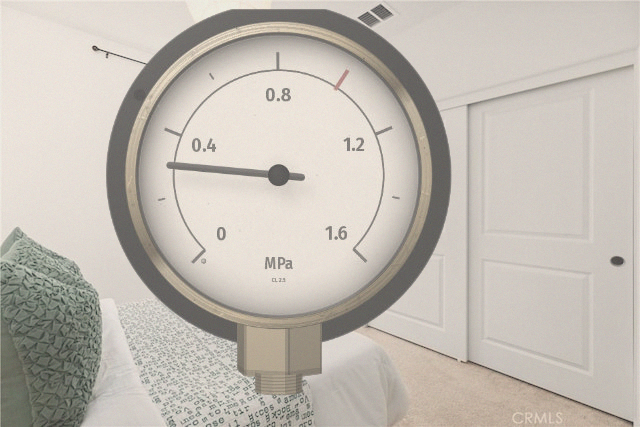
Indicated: {"value": 0.3, "unit": "MPa"}
